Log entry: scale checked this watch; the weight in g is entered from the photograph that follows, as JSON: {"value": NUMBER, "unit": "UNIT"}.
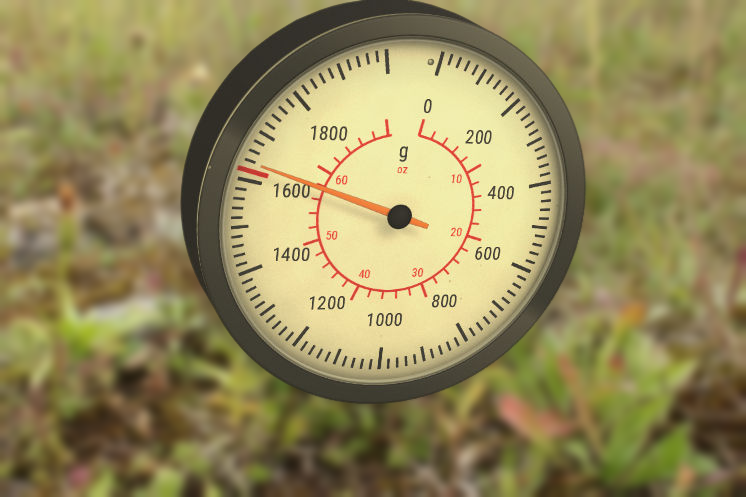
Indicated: {"value": 1640, "unit": "g"}
